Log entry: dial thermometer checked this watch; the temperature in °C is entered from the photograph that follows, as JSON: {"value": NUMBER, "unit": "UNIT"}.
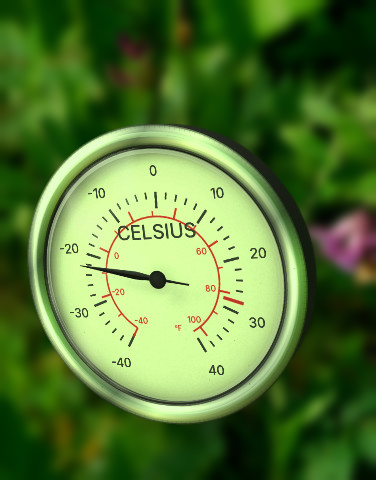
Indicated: {"value": -22, "unit": "°C"}
